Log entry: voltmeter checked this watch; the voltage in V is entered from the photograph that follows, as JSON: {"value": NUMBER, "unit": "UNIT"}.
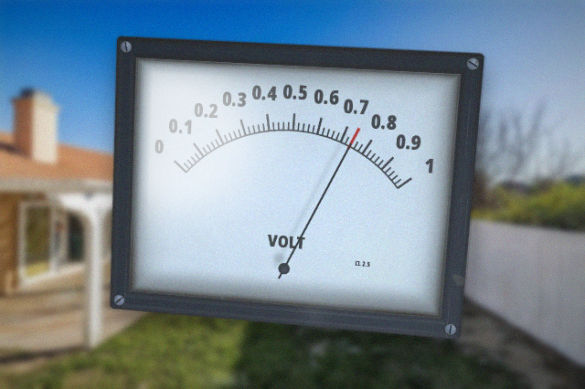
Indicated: {"value": 0.74, "unit": "V"}
